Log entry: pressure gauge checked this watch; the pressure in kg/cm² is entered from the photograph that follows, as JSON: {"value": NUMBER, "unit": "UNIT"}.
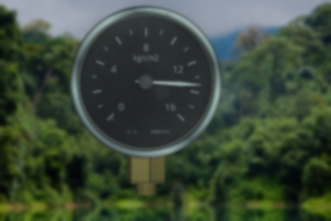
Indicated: {"value": 13.5, "unit": "kg/cm²"}
